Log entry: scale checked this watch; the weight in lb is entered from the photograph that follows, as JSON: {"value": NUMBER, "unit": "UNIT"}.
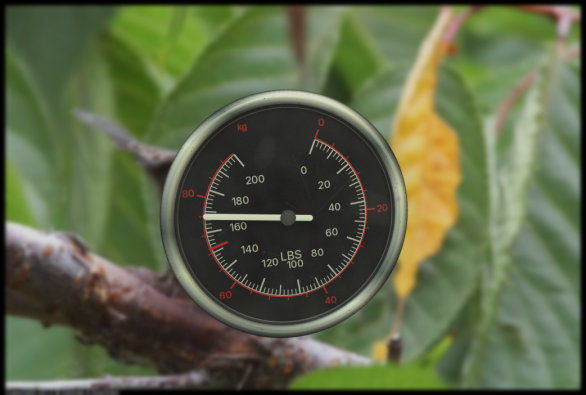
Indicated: {"value": 168, "unit": "lb"}
